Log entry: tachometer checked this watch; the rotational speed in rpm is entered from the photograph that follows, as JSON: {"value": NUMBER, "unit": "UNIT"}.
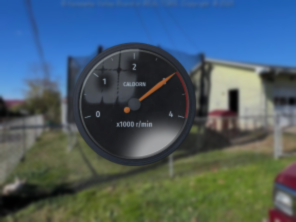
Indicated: {"value": 3000, "unit": "rpm"}
